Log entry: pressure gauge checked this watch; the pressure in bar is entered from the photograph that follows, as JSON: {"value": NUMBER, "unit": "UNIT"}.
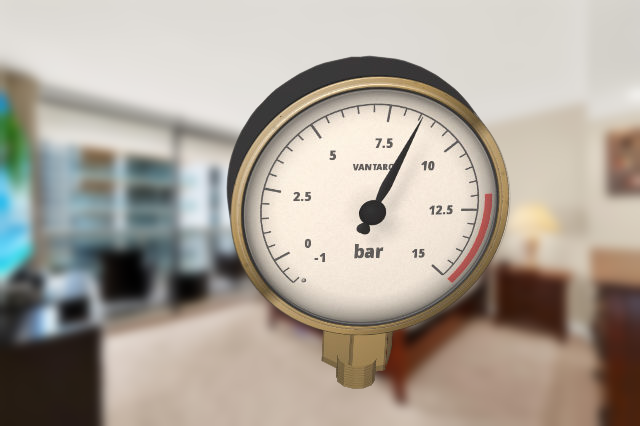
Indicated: {"value": 8.5, "unit": "bar"}
